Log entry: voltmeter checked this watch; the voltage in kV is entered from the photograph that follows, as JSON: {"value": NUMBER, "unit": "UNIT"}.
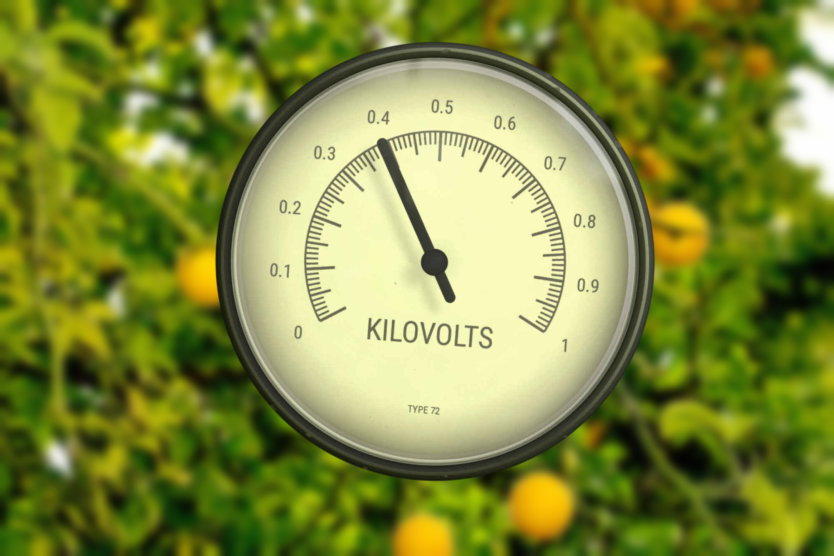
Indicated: {"value": 0.39, "unit": "kV"}
